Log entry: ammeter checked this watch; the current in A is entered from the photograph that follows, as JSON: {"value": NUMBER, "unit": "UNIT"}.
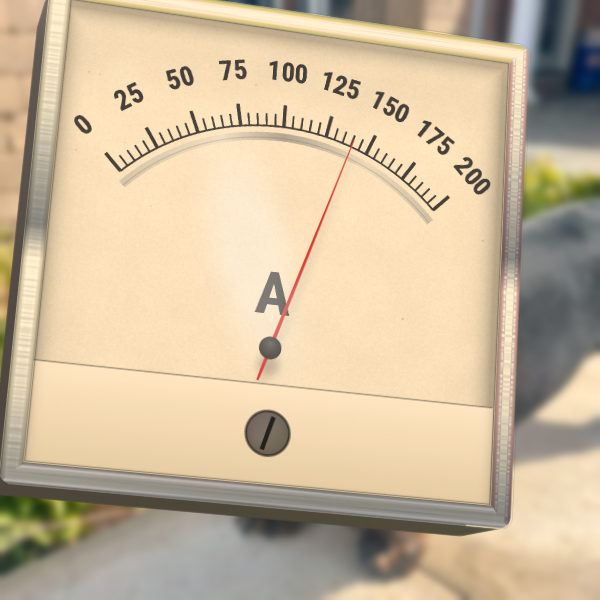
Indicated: {"value": 140, "unit": "A"}
